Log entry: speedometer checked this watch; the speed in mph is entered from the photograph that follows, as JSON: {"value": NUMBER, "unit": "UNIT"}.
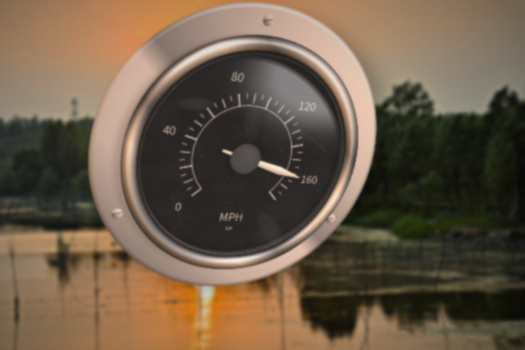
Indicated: {"value": 160, "unit": "mph"}
